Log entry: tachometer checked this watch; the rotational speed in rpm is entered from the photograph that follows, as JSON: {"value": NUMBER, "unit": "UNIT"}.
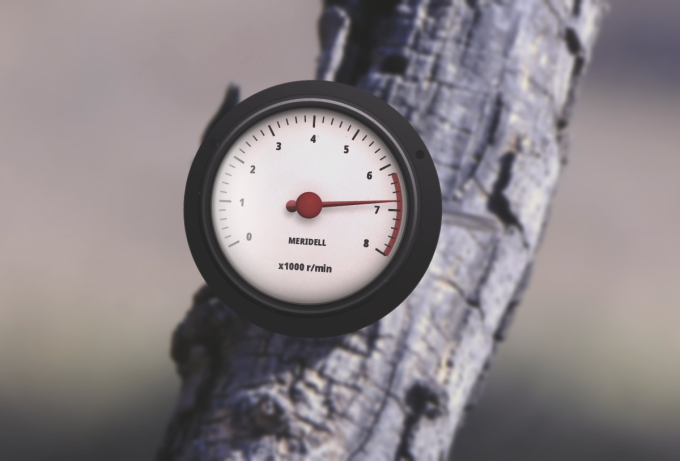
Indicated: {"value": 6800, "unit": "rpm"}
